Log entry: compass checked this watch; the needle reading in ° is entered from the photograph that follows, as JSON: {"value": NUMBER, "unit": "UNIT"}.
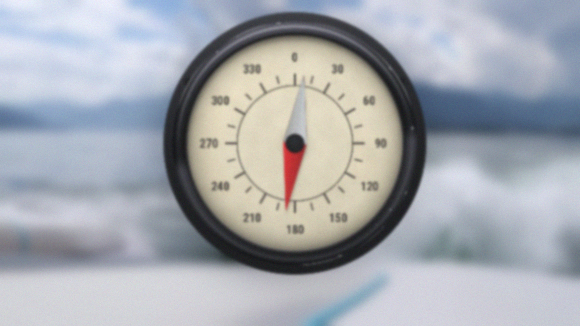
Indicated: {"value": 187.5, "unit": "°"}
